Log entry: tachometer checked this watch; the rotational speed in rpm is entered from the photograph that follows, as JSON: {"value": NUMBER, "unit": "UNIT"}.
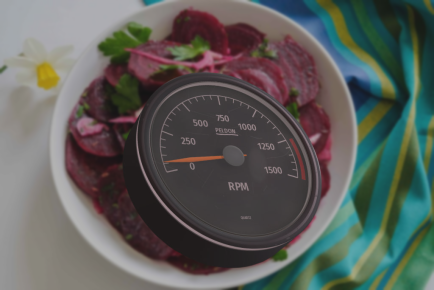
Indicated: {"value": 50, "unit": "rpm"}
